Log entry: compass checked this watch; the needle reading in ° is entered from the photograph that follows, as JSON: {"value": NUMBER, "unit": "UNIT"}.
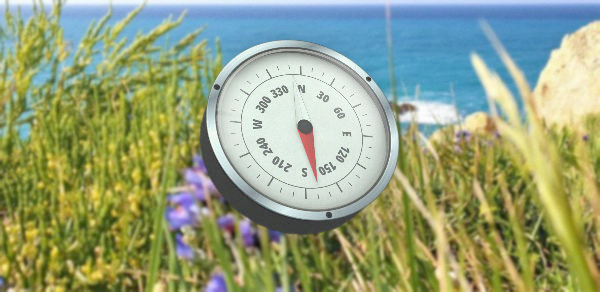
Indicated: {"value": 170, "unit": "°"}
